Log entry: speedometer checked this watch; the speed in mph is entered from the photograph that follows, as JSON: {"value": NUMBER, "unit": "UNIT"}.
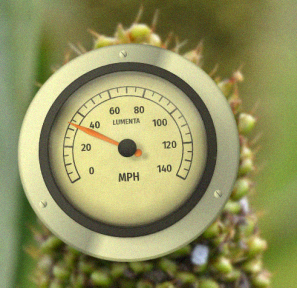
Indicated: {"value": 32.5, "unit": "mph"}
